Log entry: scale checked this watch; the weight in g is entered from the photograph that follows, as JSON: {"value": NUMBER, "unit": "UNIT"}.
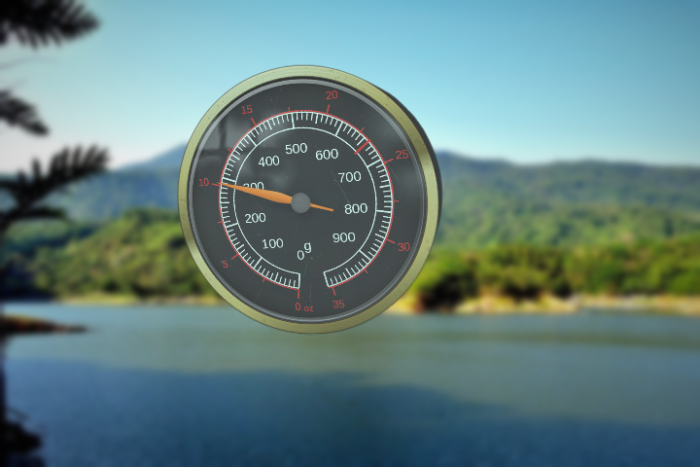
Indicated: {"value": 290, "unit": "g"}
